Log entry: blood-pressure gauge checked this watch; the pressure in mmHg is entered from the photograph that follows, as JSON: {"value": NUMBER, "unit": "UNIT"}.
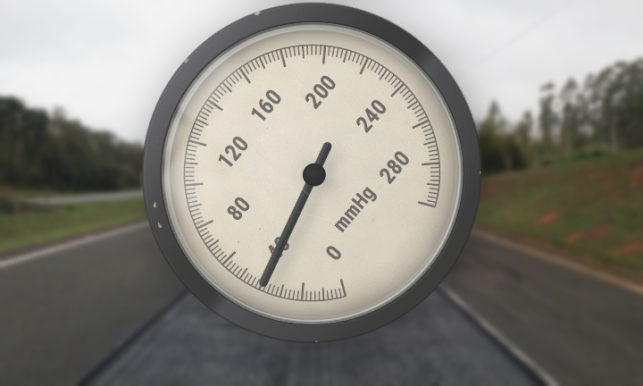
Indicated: {"value": 40, "unit": "mmHg"}
